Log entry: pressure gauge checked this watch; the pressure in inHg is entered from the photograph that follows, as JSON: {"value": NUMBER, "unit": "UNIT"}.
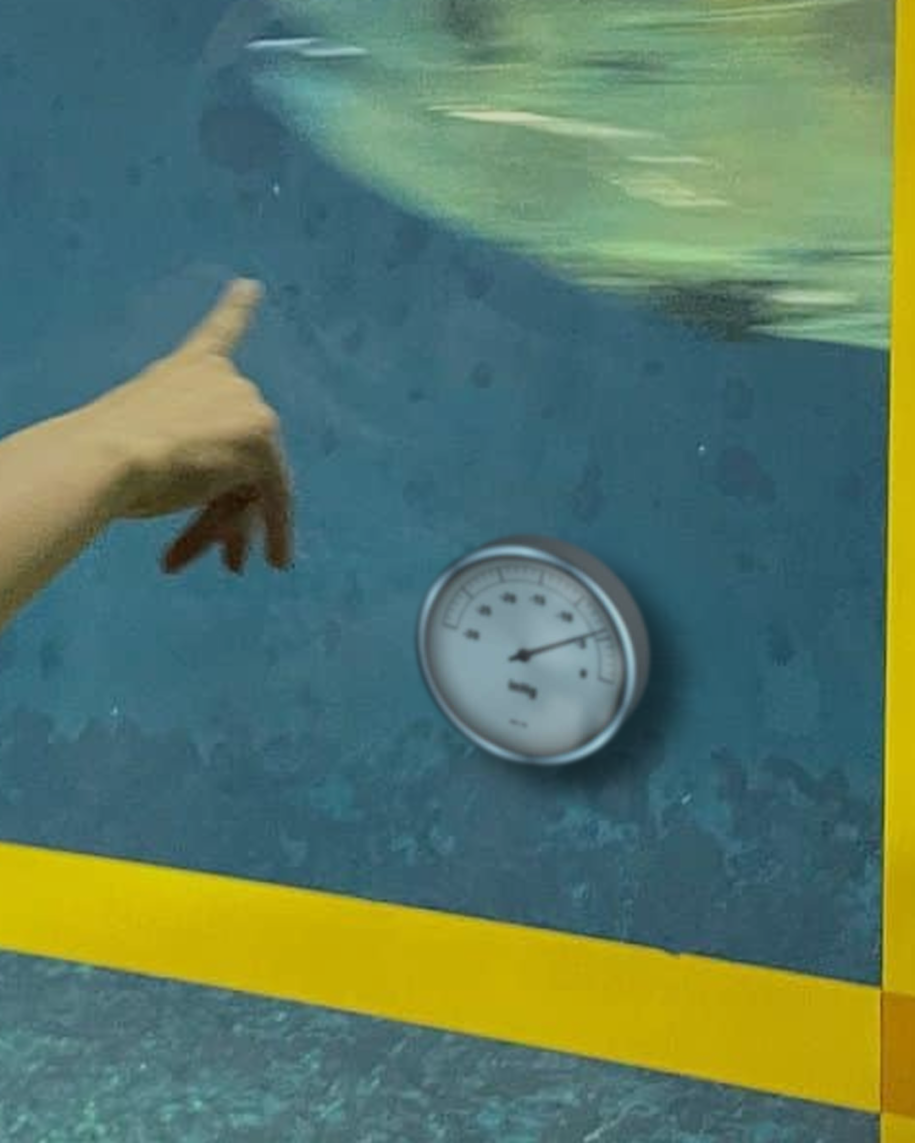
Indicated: {"value": -6, "unit": "inHg"}
